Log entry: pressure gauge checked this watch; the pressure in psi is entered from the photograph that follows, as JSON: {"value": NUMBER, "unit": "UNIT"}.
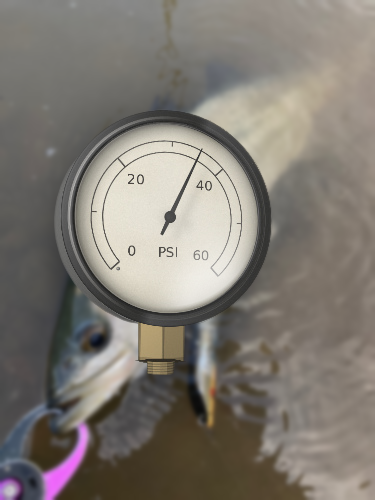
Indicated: {"value": 35, "unit": "psi"}
